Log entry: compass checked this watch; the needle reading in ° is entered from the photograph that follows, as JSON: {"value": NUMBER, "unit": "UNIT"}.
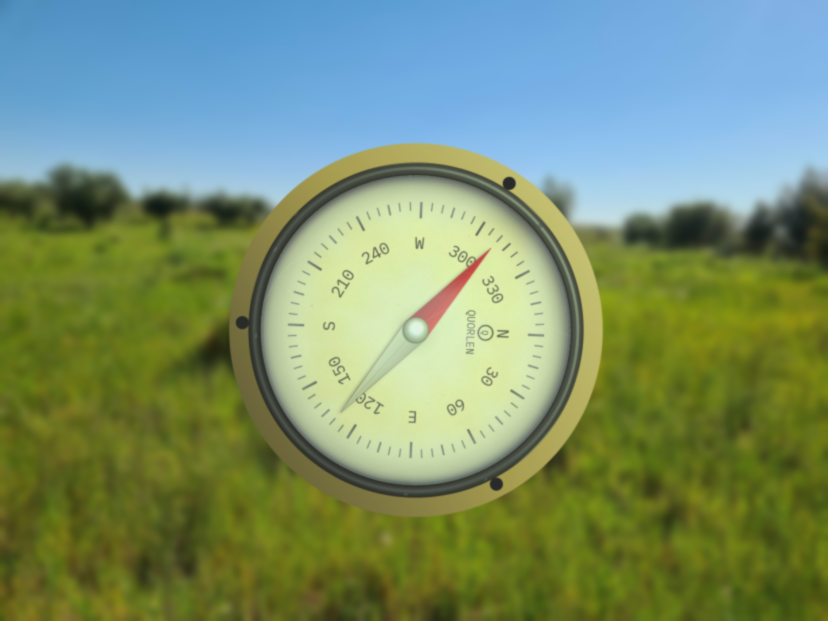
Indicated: {"value": 310, "unit": "°"}
